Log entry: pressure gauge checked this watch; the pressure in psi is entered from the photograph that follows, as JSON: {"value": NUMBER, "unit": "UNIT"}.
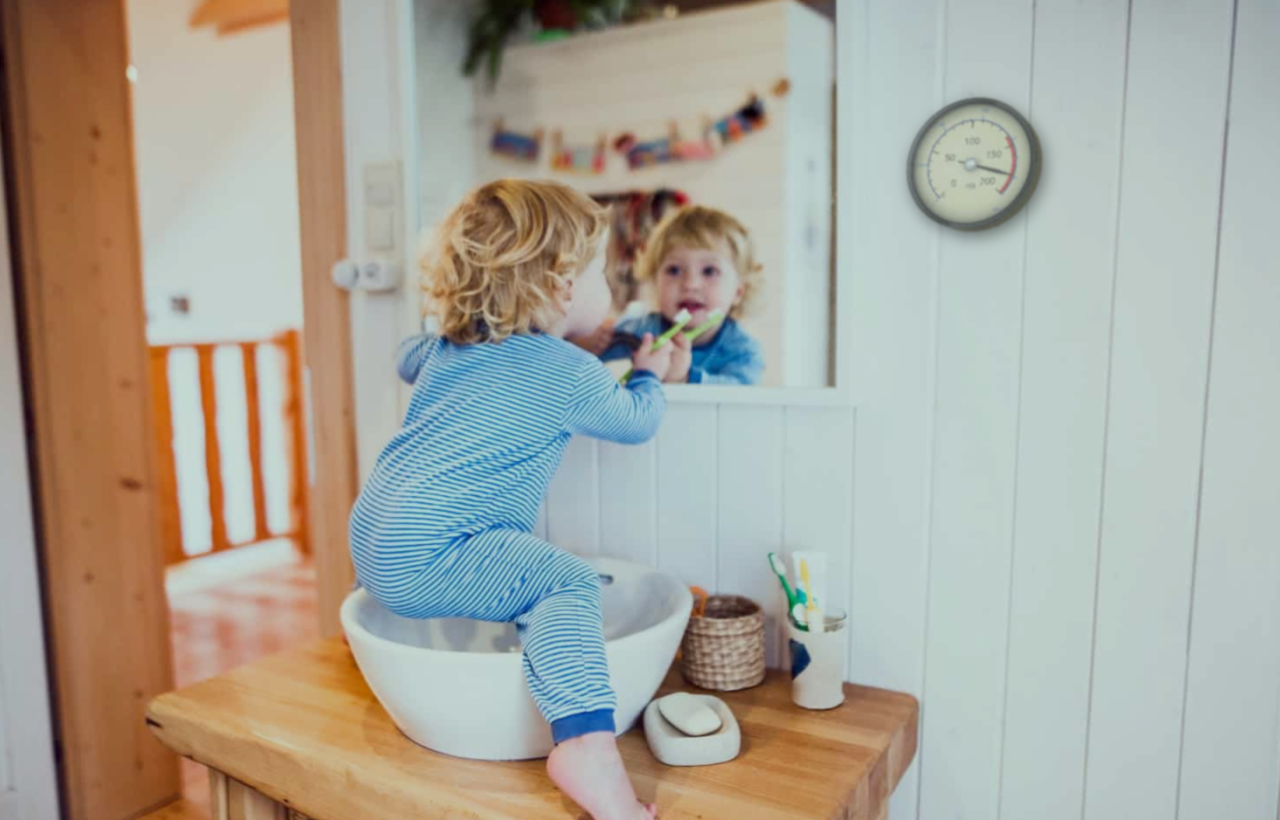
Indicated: {"value": 180, "unit": "psi"}
